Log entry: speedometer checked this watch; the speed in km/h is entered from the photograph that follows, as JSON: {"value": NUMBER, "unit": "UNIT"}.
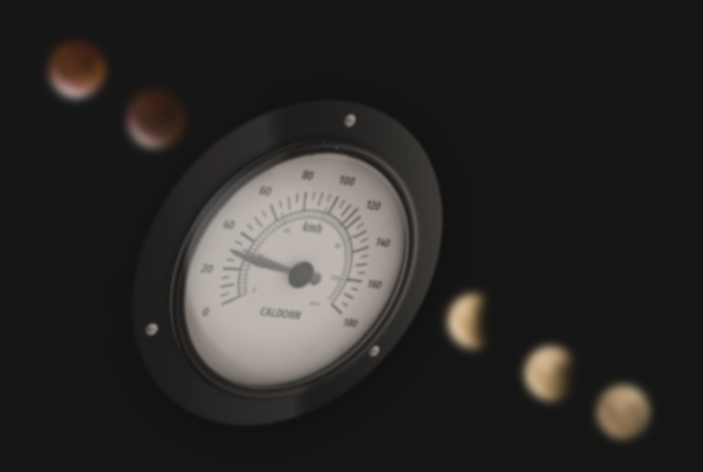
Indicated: {"value": 30, "unit": "km/h"}
